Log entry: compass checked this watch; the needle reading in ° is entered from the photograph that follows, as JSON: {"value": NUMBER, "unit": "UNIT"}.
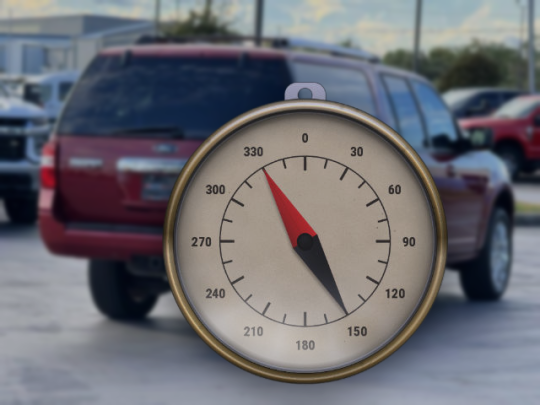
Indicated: {"value": 330, "unit": "°"}
